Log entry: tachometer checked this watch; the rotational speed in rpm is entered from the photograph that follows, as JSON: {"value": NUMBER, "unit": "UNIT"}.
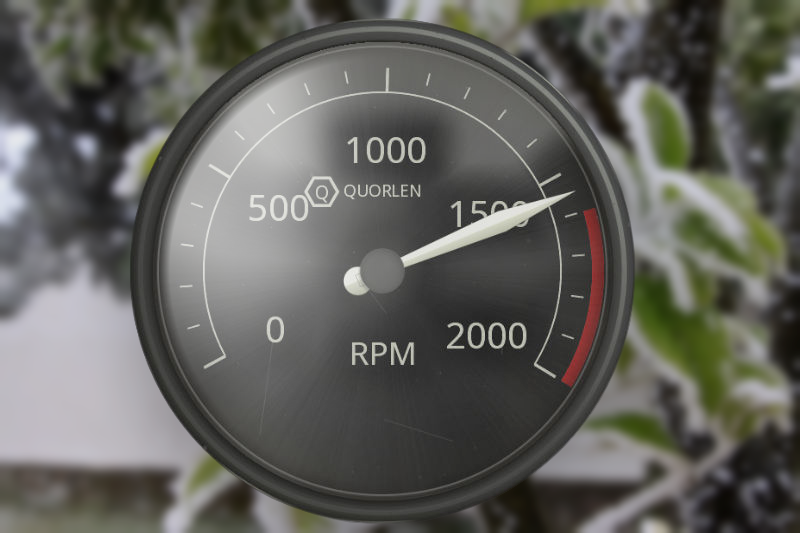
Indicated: {"value": 1550, "unit": "rpm"}
